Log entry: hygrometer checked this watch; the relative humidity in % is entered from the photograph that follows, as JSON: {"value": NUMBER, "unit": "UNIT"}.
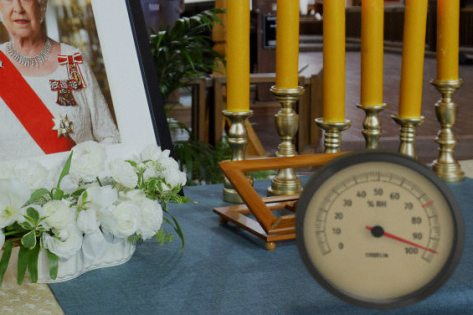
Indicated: {"value": 95, "unit": "%"}
